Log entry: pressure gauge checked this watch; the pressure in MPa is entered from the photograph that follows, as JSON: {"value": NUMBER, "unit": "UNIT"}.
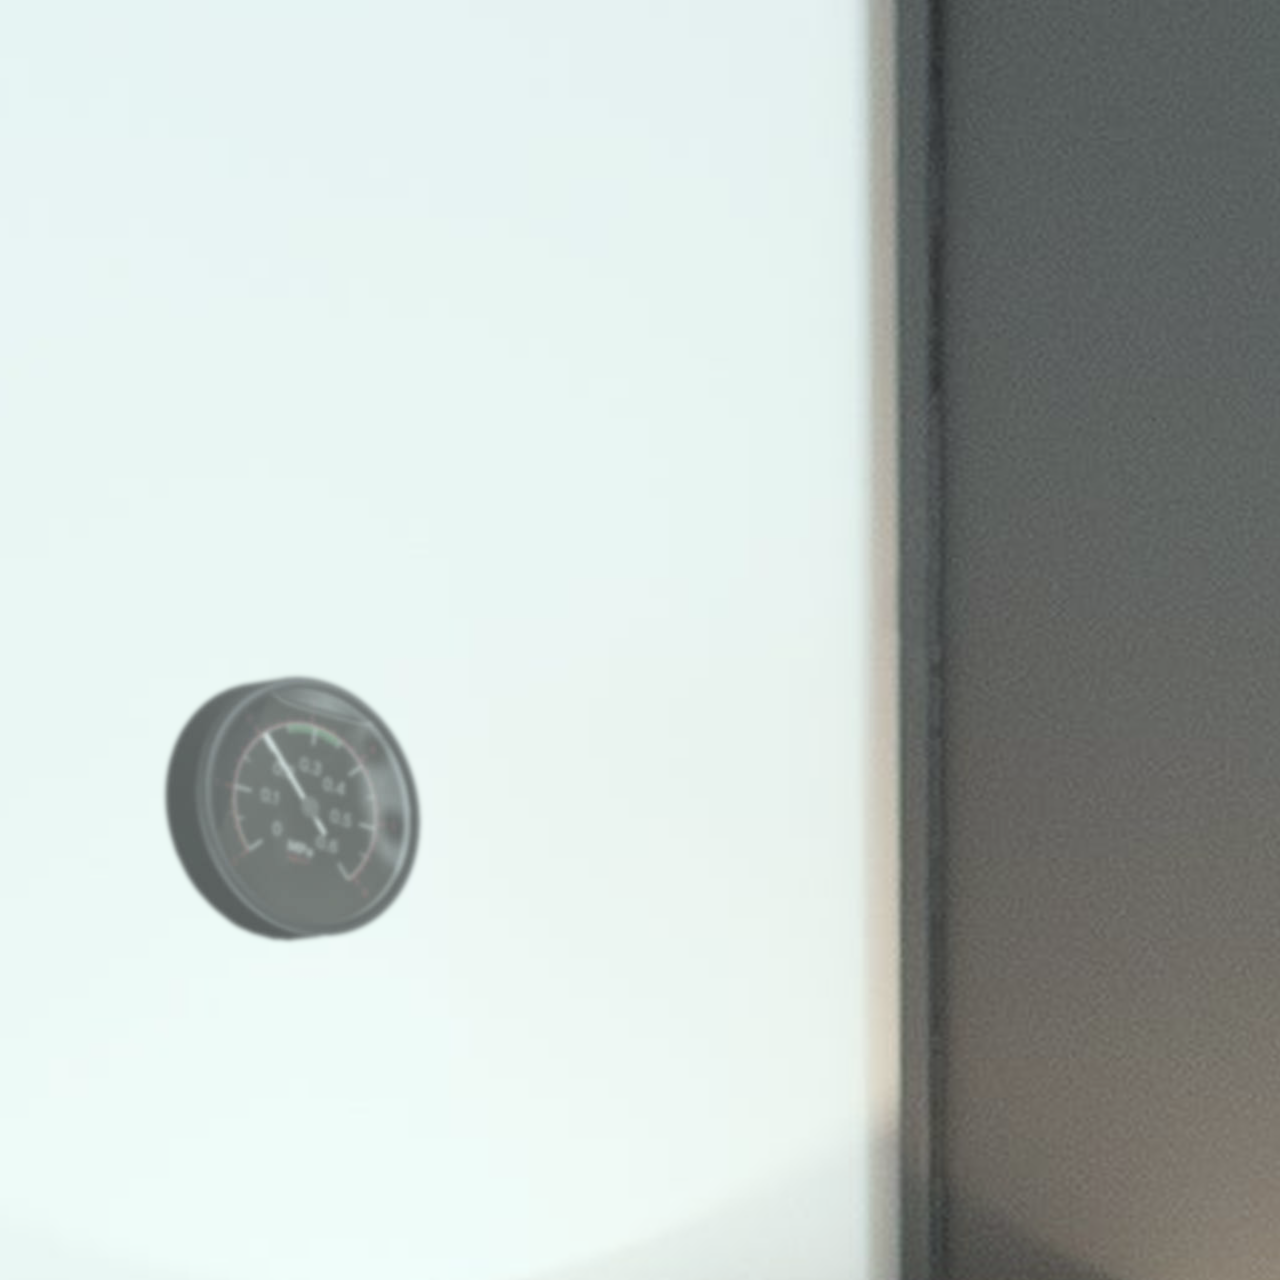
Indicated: {"value": 0.2, "unit": "MPa"}
